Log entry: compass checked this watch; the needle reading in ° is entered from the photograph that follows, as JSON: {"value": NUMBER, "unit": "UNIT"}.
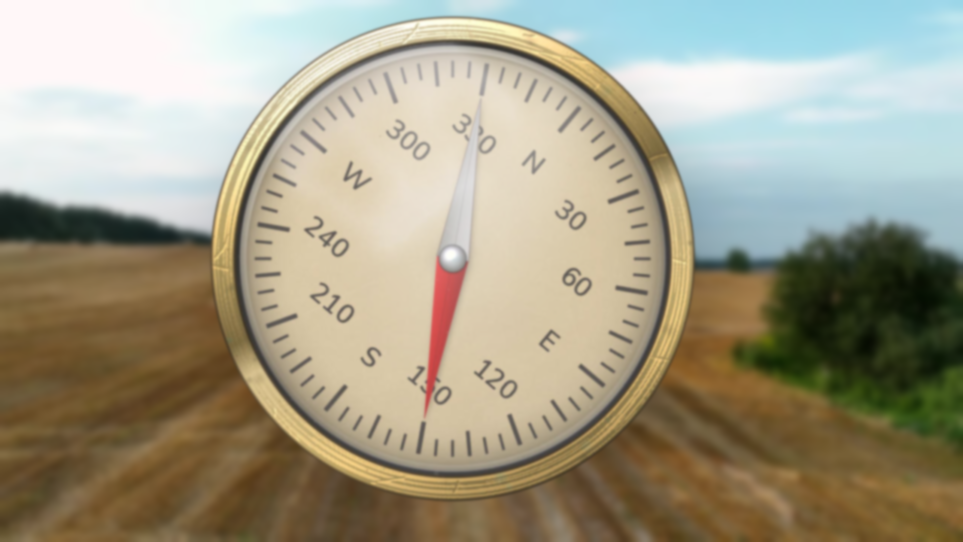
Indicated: {"value": 150, "unit": "°"}
